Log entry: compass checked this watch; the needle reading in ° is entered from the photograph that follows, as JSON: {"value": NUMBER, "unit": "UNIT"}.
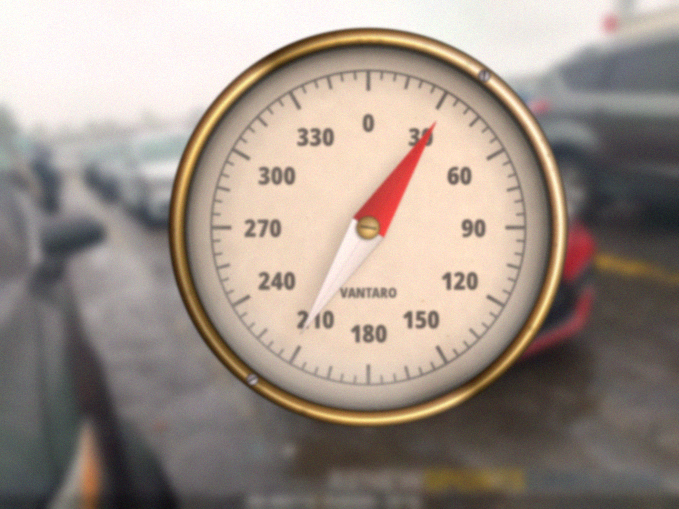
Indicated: {"value": 32.5, "unit": "°"}
